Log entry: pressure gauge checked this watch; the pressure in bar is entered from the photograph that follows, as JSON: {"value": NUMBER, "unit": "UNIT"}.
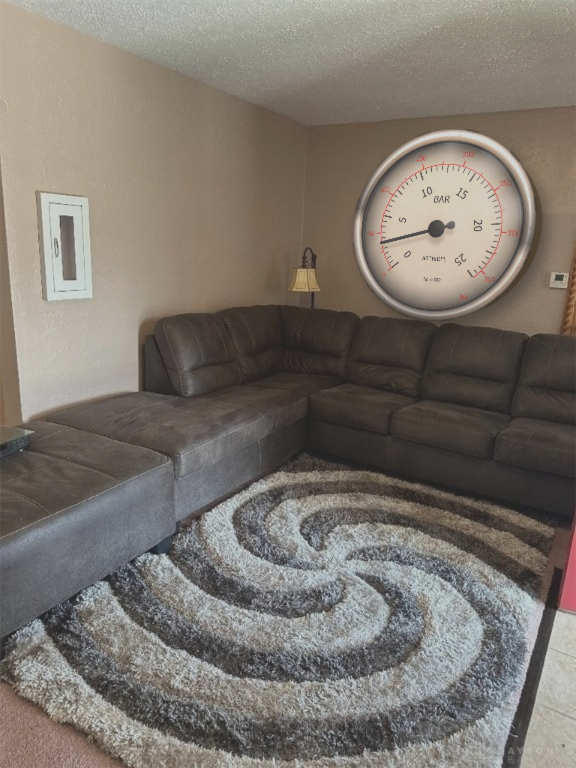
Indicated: {"value": 2.5, "unit": "bar"}
